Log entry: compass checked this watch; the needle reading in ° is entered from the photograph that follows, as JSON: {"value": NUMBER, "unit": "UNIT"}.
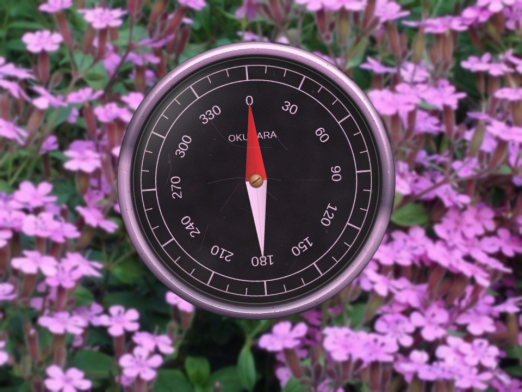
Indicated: {"value": 0, "unit": "°"}
